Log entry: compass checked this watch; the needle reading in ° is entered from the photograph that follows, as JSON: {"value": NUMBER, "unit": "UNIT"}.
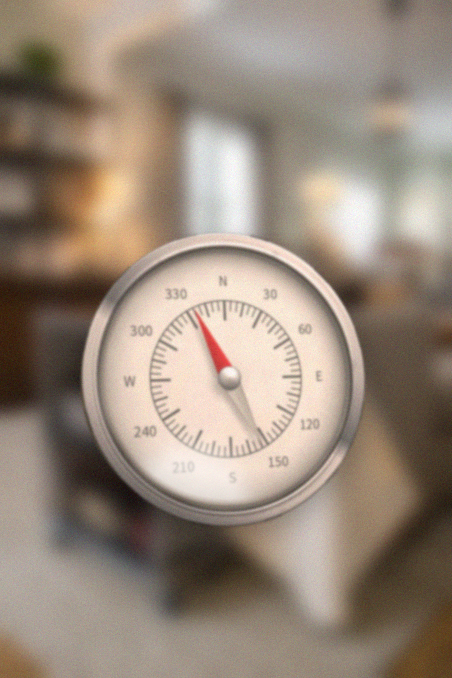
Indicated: {"value": 335, "unit": "°"}
